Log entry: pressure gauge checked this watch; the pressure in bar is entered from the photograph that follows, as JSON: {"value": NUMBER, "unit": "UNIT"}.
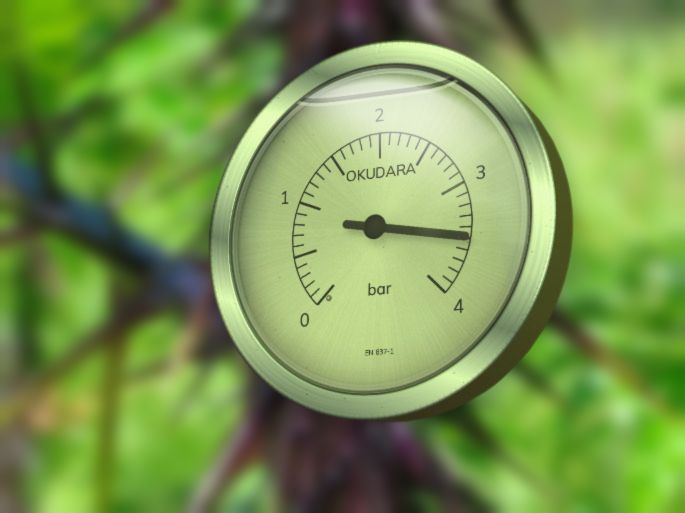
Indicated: {"value": 3.5, "unit": "bar"}
